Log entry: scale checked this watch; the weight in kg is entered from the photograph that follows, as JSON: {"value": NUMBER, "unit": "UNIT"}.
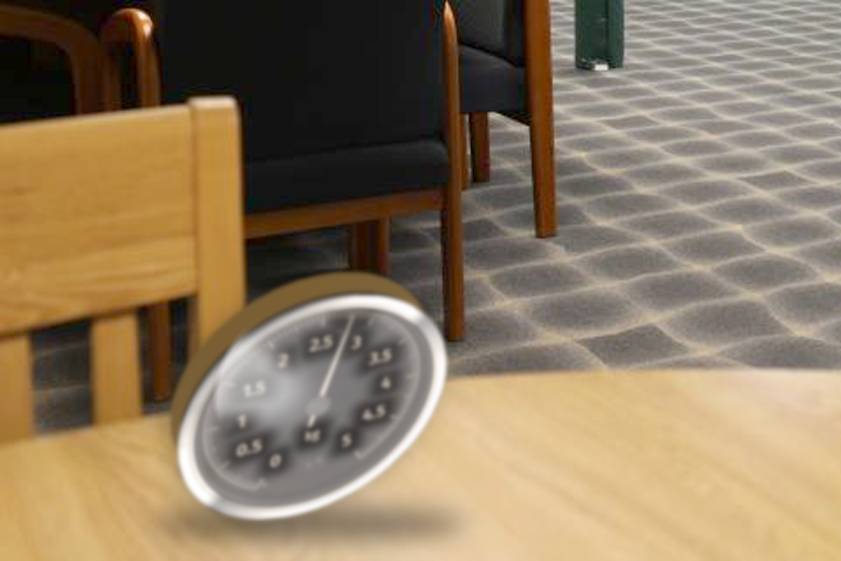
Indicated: {"value": 2.75, "unit": "kg"}
